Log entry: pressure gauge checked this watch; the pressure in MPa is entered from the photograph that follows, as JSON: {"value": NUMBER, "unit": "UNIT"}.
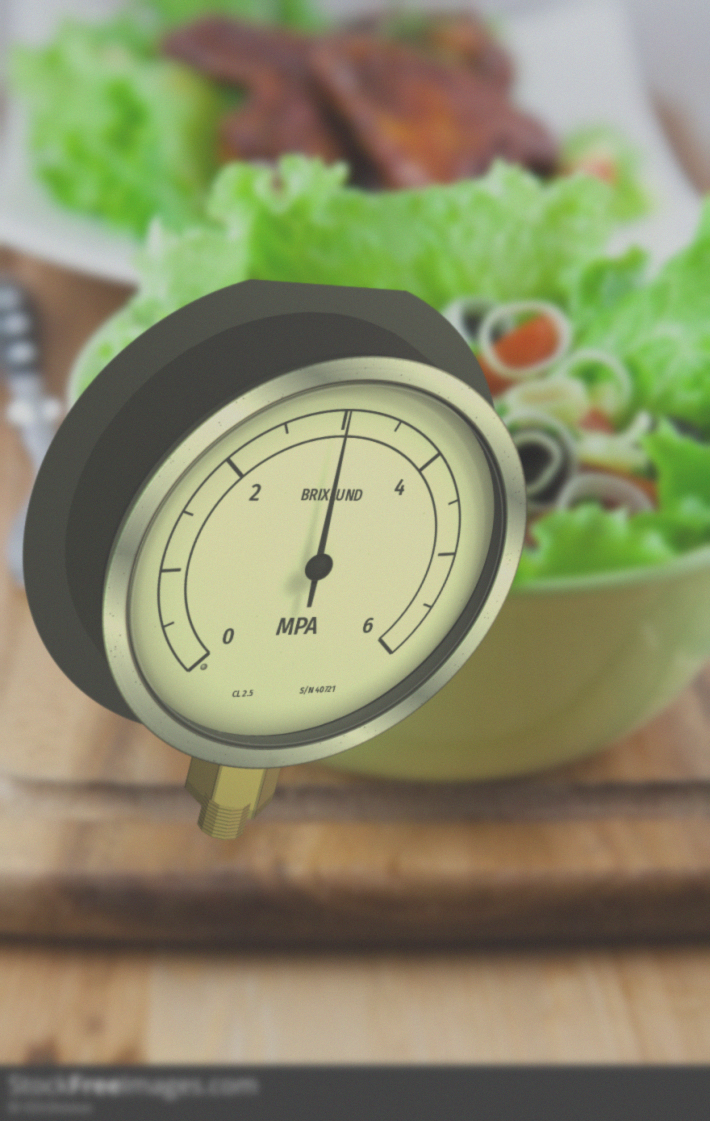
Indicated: {"value": 3, "unit": "MPa"}
